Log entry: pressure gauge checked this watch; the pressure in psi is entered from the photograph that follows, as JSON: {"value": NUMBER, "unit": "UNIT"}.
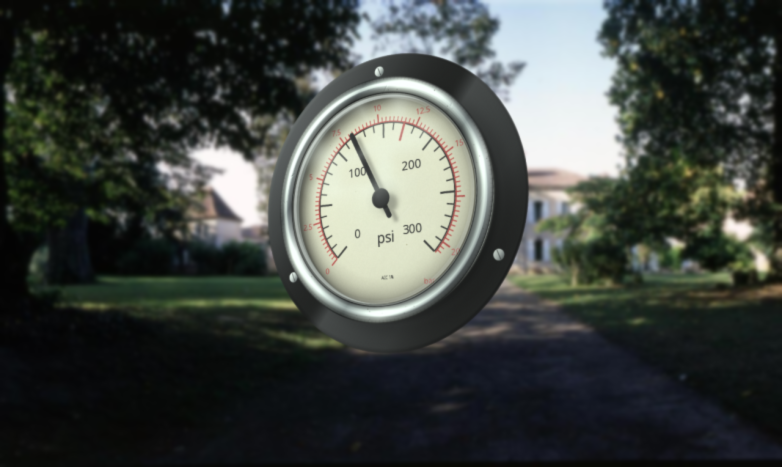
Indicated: {"value": 120, "unit": "psi"}
